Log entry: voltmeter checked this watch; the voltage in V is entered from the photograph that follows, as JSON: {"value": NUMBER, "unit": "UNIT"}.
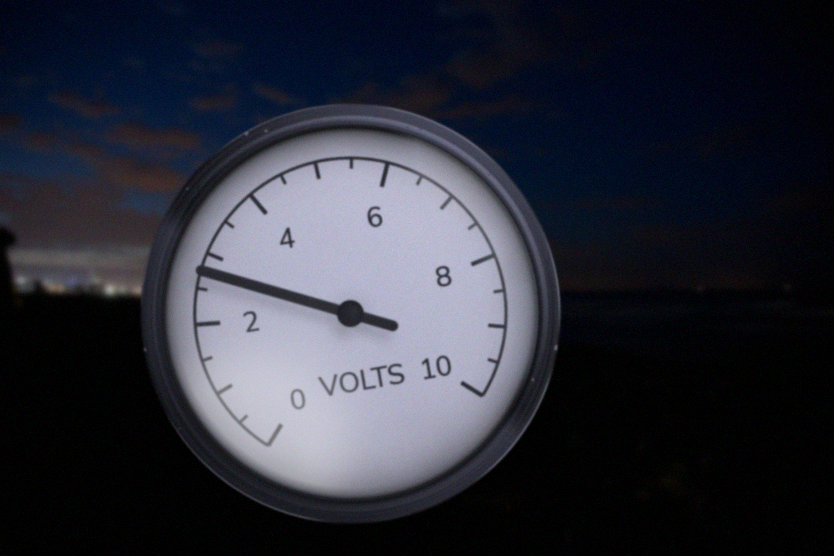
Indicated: {"value": 2.75, "unit": "V"}
